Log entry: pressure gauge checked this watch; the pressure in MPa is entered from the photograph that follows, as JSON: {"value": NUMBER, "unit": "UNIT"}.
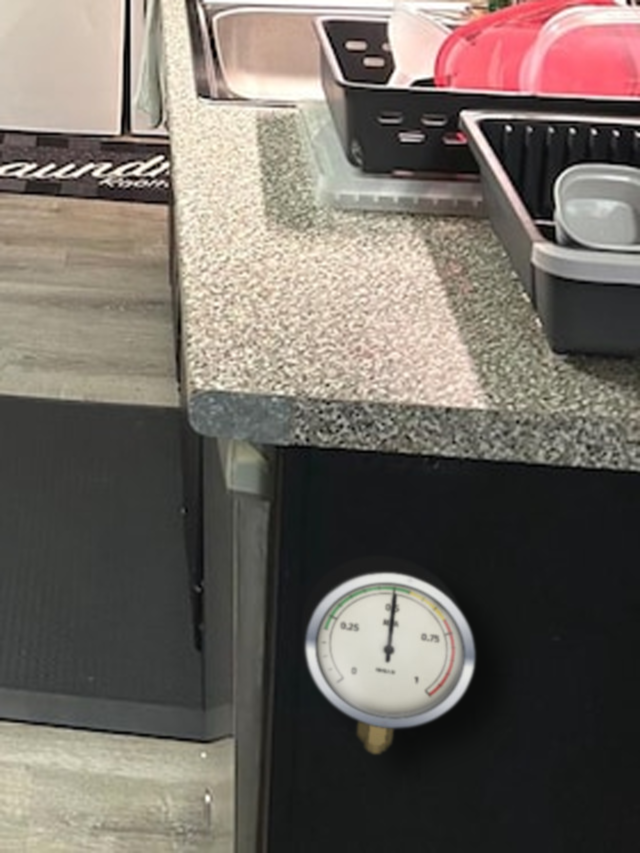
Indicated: {"value": 0.5, "unit": "MPa"}
